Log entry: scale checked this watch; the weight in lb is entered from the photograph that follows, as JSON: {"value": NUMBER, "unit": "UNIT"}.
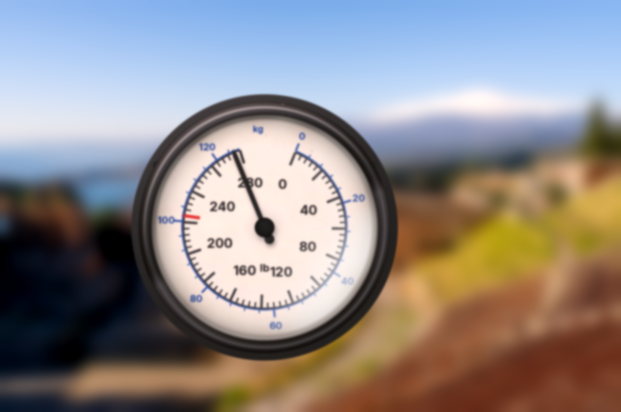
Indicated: {"value": 276, "unit": "lb"}
